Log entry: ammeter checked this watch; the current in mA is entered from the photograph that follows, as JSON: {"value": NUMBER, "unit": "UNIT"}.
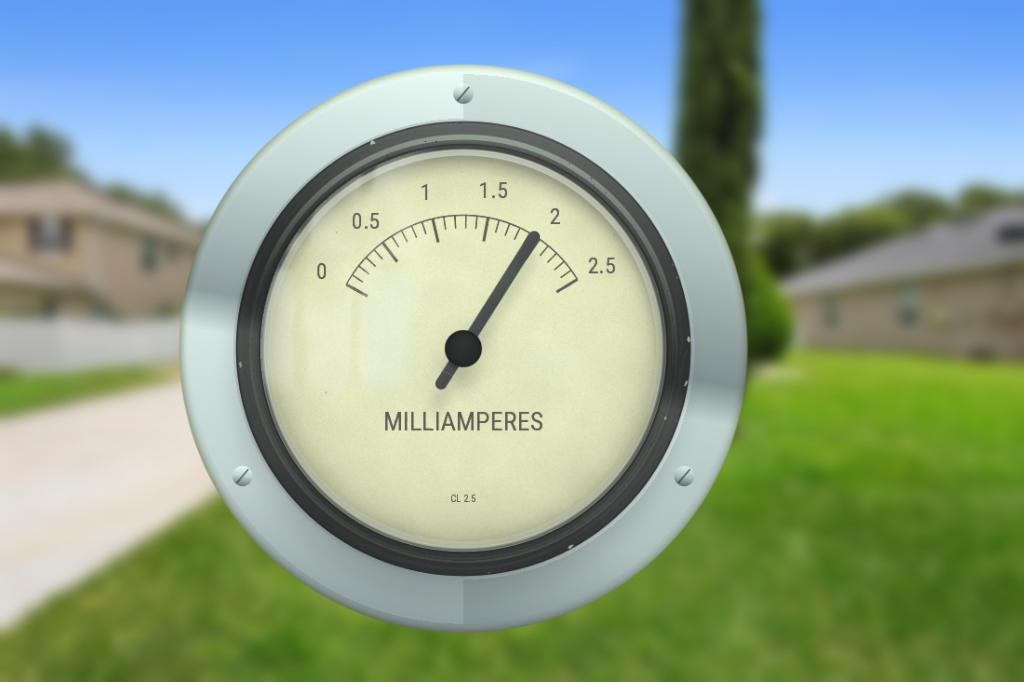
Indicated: {"value": 1.95, "unit": "mA"}
